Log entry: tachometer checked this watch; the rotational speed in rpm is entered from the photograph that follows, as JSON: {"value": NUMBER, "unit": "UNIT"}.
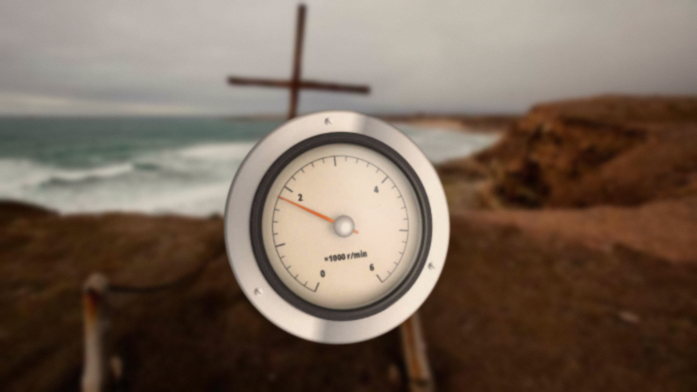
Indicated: {"value": 1800, "unit": "rpm"}
